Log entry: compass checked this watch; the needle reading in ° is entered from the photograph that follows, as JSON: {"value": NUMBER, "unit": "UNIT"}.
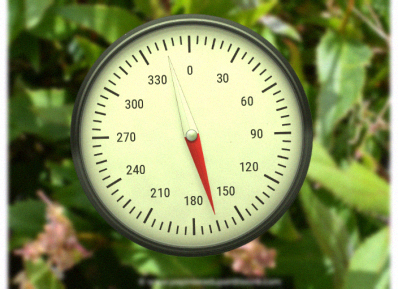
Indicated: {"value": 165, "unit": "°"}
